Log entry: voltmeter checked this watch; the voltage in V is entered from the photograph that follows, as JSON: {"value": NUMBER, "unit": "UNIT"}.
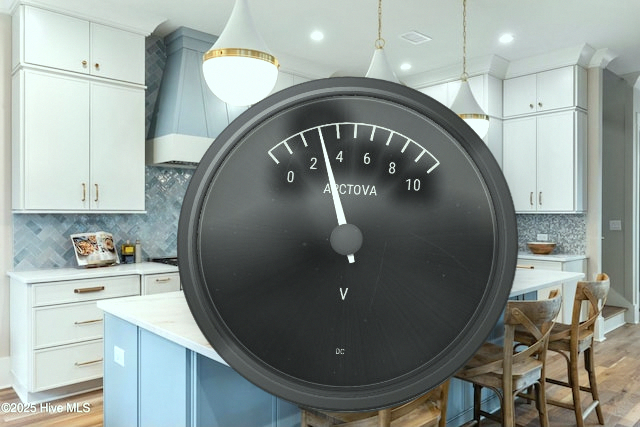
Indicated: {"value": 3, "unit": "V"}
